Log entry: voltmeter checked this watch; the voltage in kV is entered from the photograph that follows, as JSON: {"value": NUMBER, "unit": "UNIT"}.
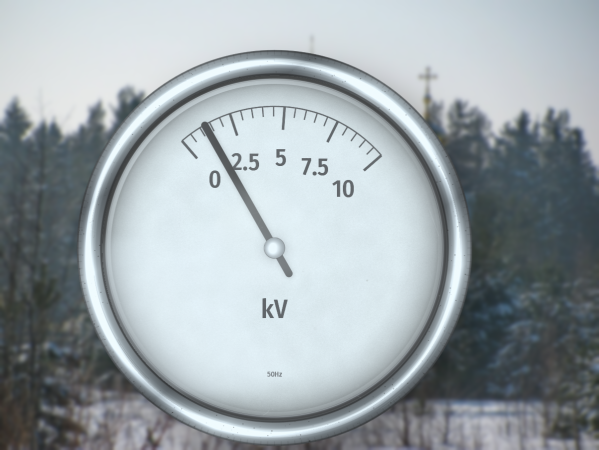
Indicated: {"value": 1.25, "unit": "kV"}
